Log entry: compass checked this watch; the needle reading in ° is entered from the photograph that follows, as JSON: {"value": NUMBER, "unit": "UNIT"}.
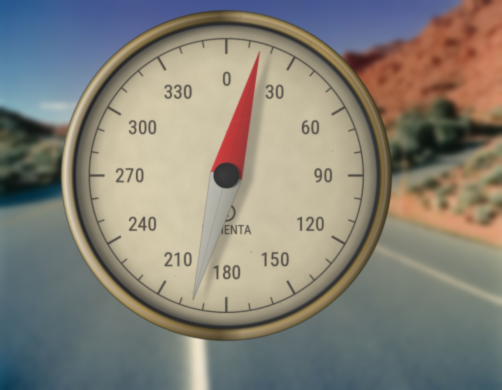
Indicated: {"value": 15, "unit": "°"}
